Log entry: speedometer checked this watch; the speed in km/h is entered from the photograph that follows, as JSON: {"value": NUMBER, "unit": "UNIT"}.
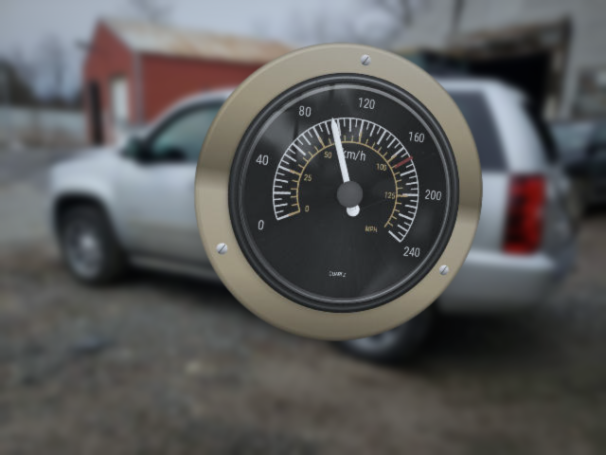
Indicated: {"value": 95, "unit": "km/h"}
